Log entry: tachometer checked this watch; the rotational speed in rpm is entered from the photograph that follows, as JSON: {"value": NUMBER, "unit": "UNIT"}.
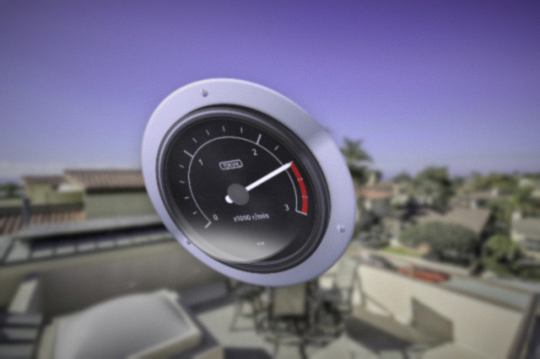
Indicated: {"value": 2400, "unit": "rpm"}
